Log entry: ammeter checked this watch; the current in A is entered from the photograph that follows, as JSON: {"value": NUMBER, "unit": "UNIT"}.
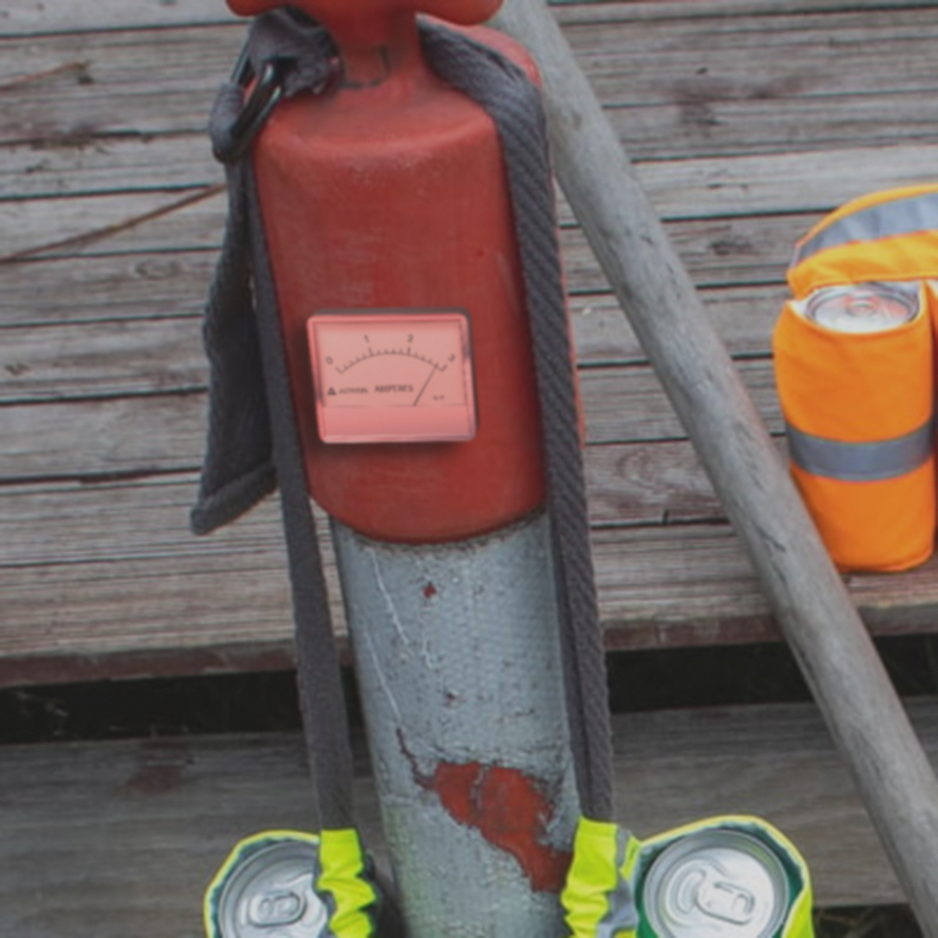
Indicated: {"value": 2.8, "unit": "A"}
